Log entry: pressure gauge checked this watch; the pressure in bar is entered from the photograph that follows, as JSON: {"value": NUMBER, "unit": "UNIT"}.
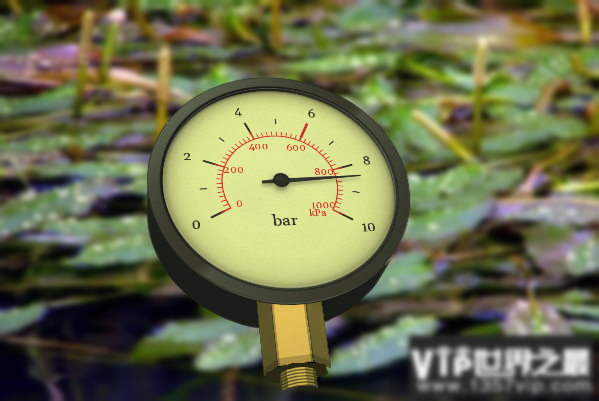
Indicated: {"value": 8.5, "unit": "bar"}
